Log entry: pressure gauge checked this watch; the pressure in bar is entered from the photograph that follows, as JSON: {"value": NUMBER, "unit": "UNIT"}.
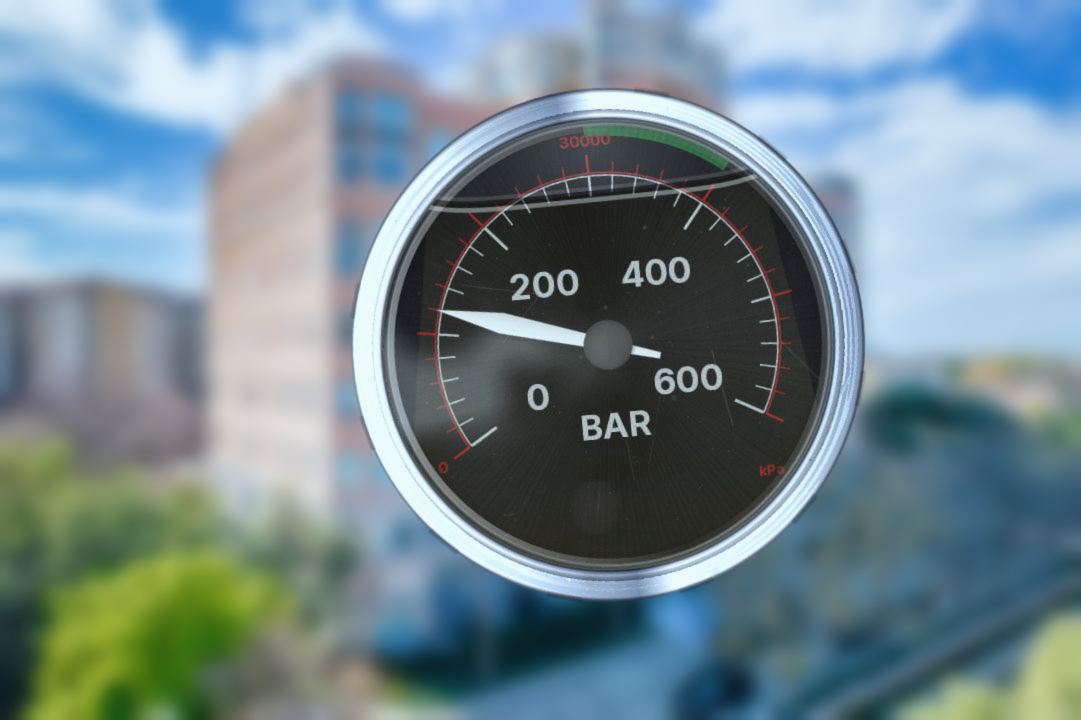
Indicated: {"value": 120, "unit": "bar"}
